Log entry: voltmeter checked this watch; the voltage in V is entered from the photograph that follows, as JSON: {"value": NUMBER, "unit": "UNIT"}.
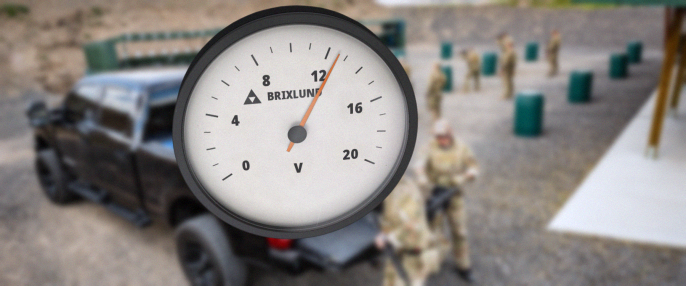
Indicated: {"value": 12.5, "unit": "V"}
